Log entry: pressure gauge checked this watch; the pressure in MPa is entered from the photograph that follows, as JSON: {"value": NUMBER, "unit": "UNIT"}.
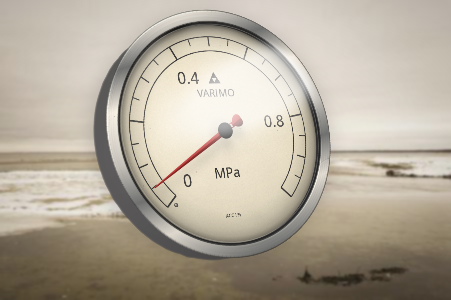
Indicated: {"value": 0.05, "unit": "MPa"}
